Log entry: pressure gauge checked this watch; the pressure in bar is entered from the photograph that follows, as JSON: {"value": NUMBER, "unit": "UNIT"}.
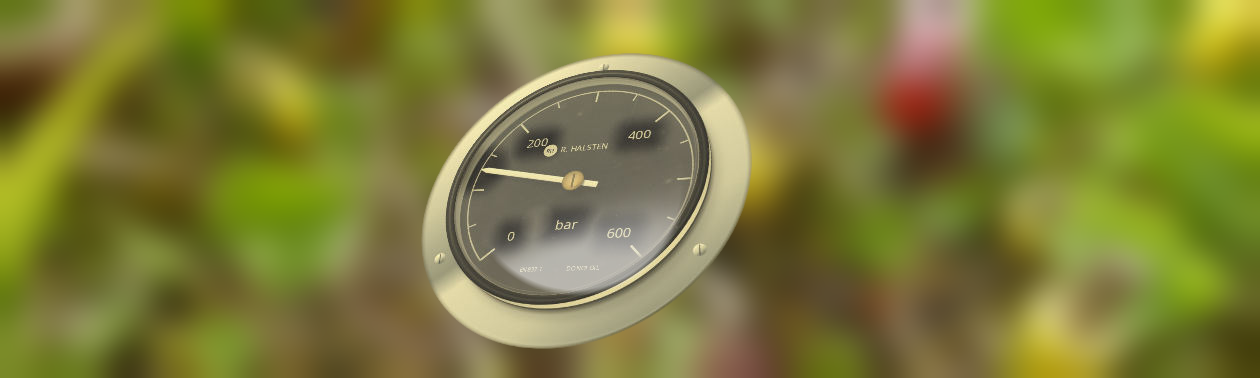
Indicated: {"value": 125, "unit": "bar"}
